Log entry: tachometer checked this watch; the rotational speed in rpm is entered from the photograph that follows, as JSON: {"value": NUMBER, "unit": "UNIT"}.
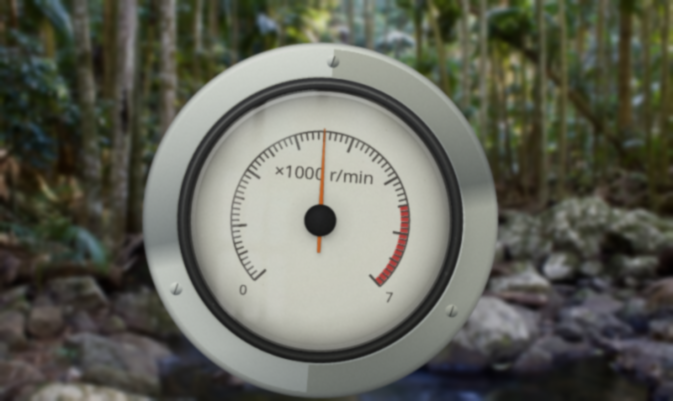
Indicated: {"value": 3500, "unit": "rpm"}
